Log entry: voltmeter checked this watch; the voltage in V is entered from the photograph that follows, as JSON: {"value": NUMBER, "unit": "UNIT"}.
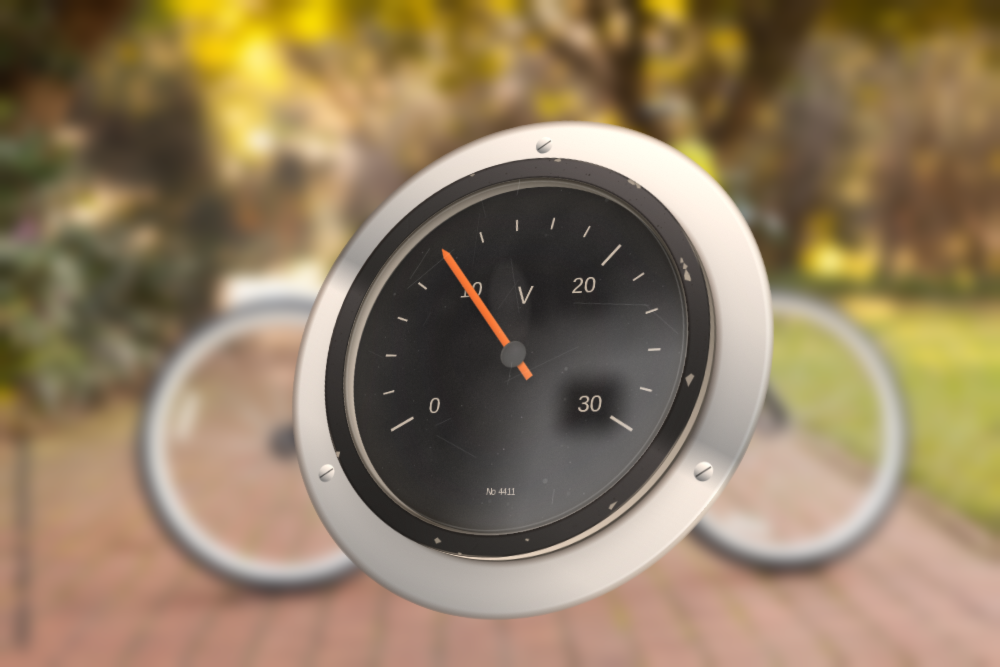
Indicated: {"value": 10, "unit": "V"}
